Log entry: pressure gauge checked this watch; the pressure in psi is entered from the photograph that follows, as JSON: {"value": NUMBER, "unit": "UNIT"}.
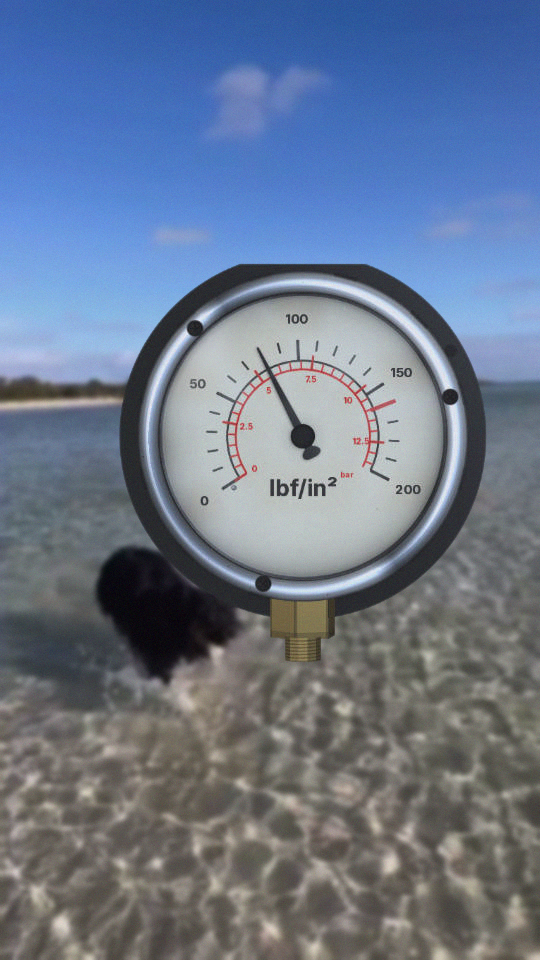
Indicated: {"value": 80, "unit": "psi"}
